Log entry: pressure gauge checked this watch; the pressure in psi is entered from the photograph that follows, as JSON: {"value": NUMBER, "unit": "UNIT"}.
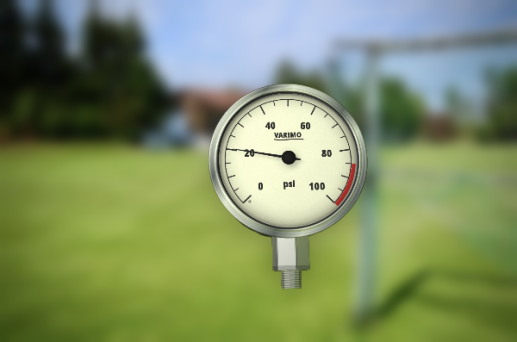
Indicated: {"value": 20, "unit": "psi"}
